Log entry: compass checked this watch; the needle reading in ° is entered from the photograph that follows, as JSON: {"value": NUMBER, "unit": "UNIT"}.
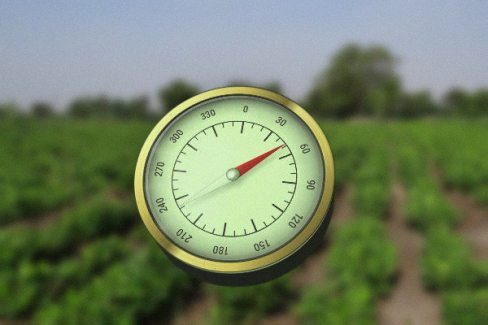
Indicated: {"value": 50, "unit": "°"}
